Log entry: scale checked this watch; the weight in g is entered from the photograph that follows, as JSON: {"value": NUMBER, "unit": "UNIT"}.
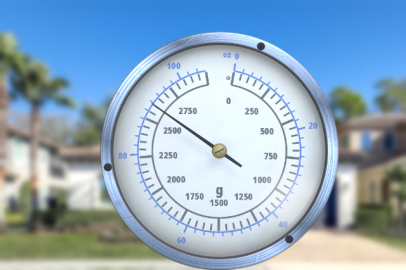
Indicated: {"value": 2600, "unit": "g"}
